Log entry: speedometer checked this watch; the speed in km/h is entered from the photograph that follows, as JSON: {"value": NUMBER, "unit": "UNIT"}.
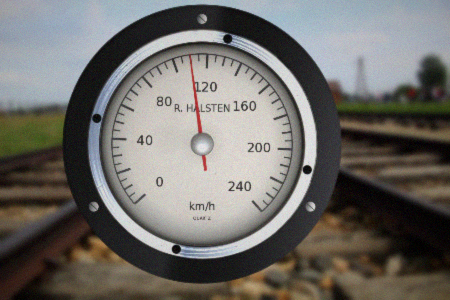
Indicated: {"value": 110, "unit": "km/h"}
